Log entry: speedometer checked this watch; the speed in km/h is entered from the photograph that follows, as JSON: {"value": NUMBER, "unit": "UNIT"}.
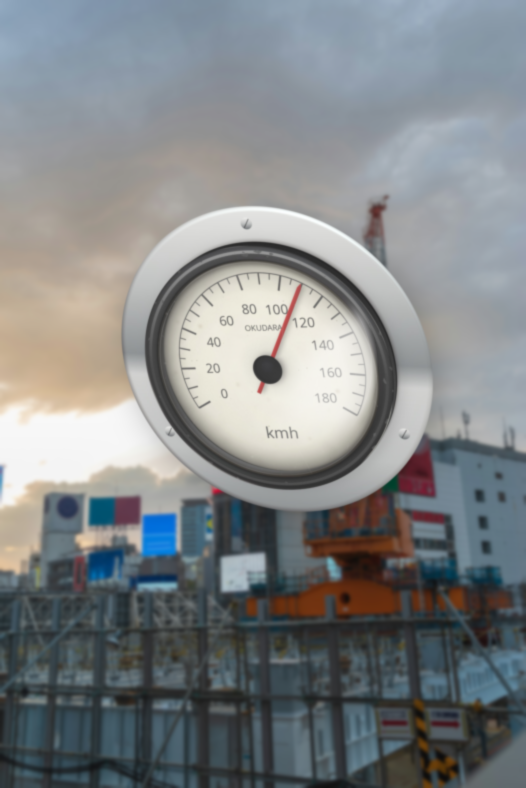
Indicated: {"value": 110, "unit": "km/h"}
